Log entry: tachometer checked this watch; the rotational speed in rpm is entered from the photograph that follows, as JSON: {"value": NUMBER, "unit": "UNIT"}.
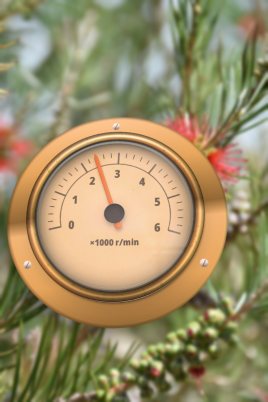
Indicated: {"value": 2400, "unit": "rpm"}
